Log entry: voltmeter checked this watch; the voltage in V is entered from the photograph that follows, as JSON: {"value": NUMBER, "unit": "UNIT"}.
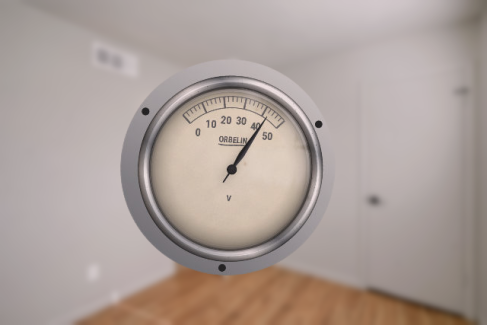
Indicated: {"value": 42, "unit": "V"}
